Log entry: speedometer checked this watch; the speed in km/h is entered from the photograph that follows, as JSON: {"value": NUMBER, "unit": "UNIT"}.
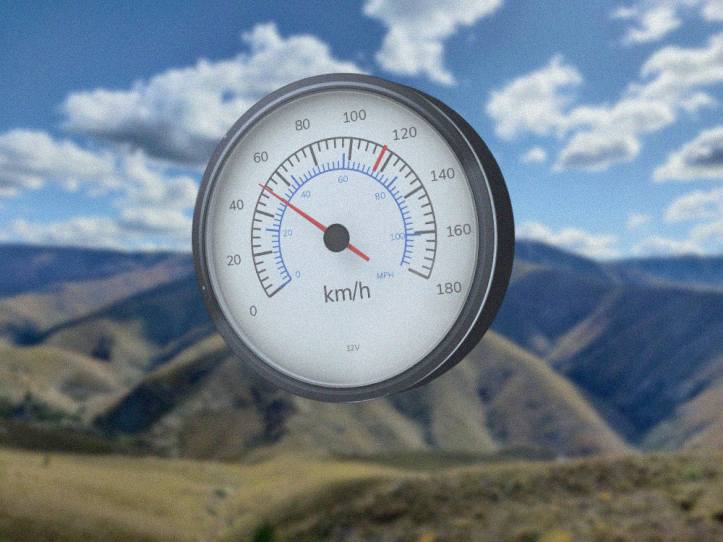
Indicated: {"value": 52, "unit": "km/h"}
